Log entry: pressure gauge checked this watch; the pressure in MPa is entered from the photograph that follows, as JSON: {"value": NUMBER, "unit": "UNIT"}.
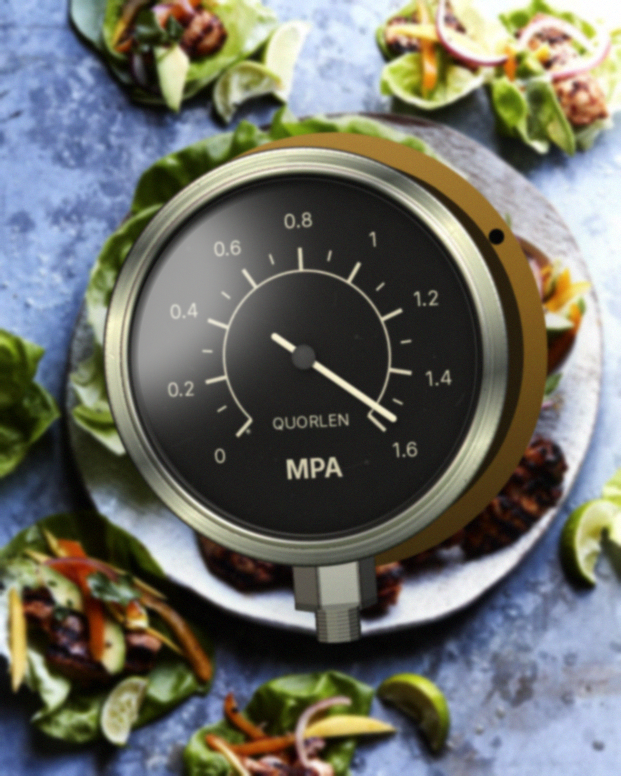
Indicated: {"value": 1.55, "unit": "MPa"}
